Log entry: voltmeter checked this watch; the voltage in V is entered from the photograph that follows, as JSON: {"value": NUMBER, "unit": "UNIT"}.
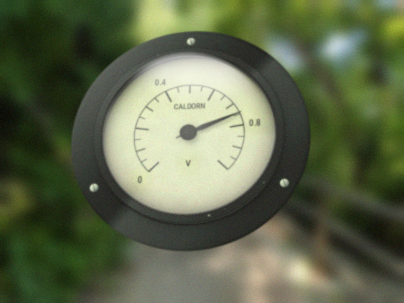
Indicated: {"value": 0.75, "unit": "V"}
